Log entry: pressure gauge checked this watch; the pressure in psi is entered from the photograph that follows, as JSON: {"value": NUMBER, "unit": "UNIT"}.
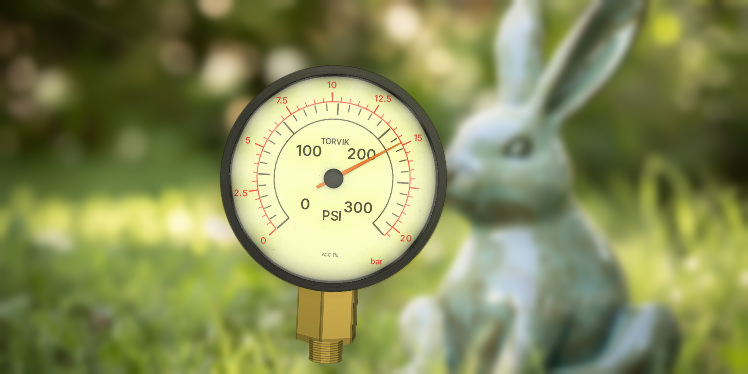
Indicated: {"value": 215, "unit": "psi"}
